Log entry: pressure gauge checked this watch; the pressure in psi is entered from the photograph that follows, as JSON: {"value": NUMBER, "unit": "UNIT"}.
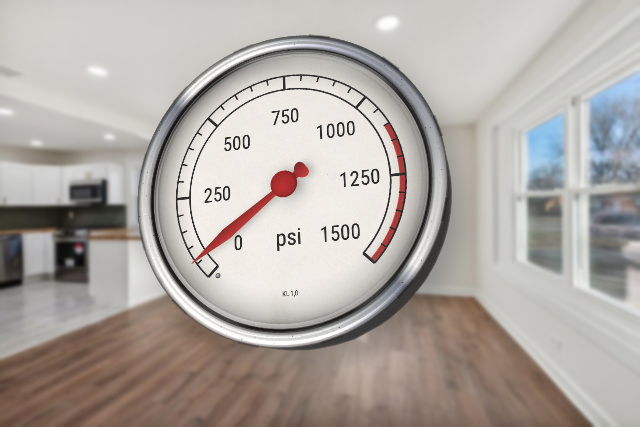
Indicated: {"value": 50, "unit": "psi"}
